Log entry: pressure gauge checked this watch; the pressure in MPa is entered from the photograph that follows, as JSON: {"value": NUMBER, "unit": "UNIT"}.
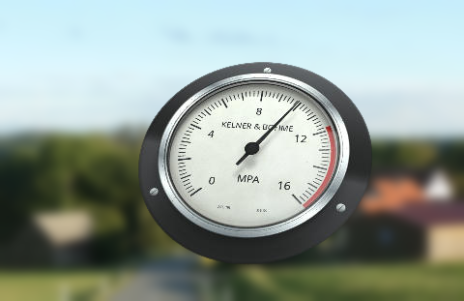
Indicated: {"value": 10, "unit": "MPa"}
